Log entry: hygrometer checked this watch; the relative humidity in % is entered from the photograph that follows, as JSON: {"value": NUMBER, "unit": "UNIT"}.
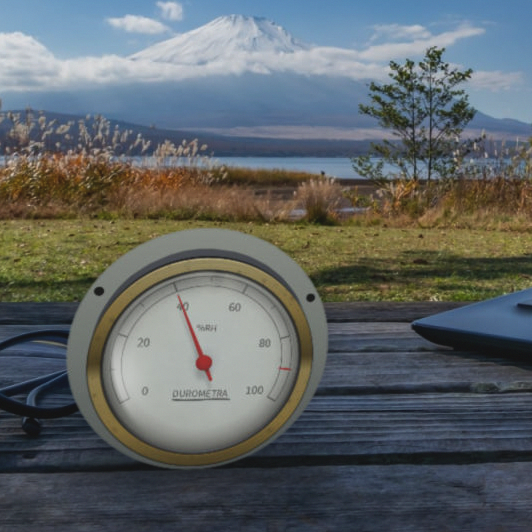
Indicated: {"value": 40, "unit": "%"}
